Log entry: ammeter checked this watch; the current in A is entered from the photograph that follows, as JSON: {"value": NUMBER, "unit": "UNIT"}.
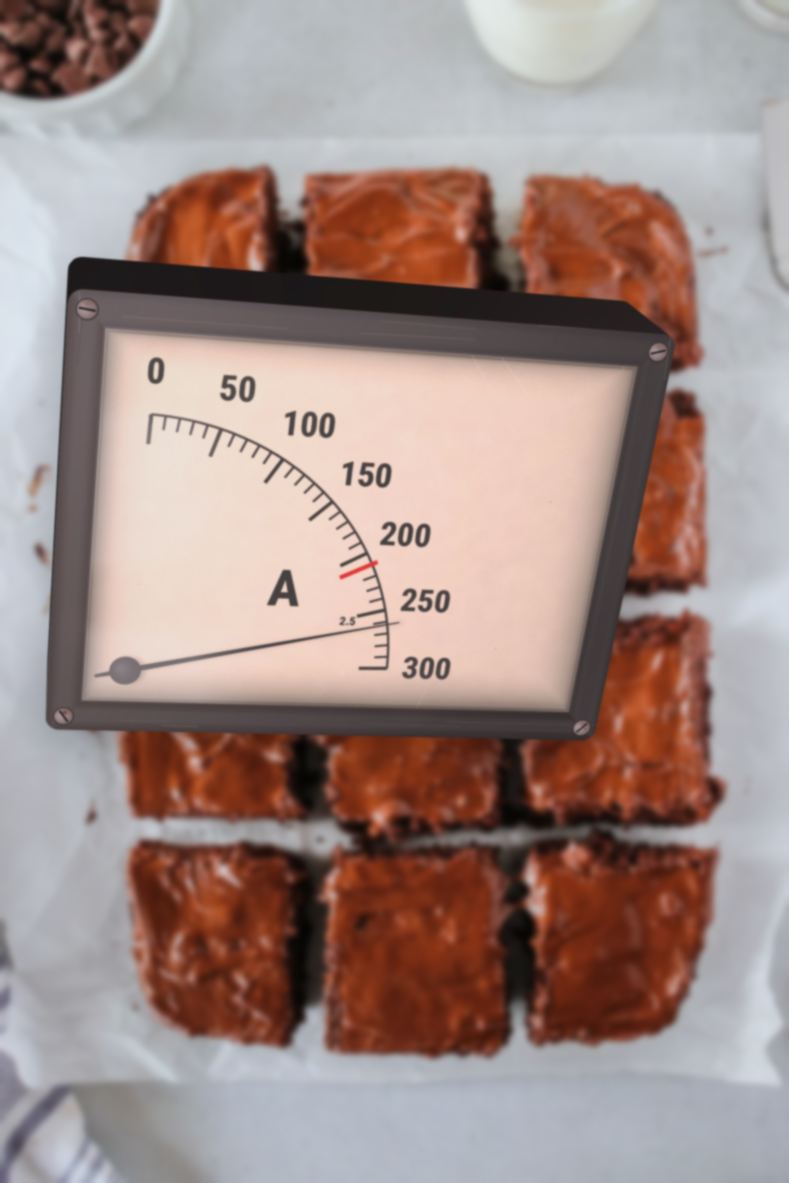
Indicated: {"value": 260, "unit": "A"}
